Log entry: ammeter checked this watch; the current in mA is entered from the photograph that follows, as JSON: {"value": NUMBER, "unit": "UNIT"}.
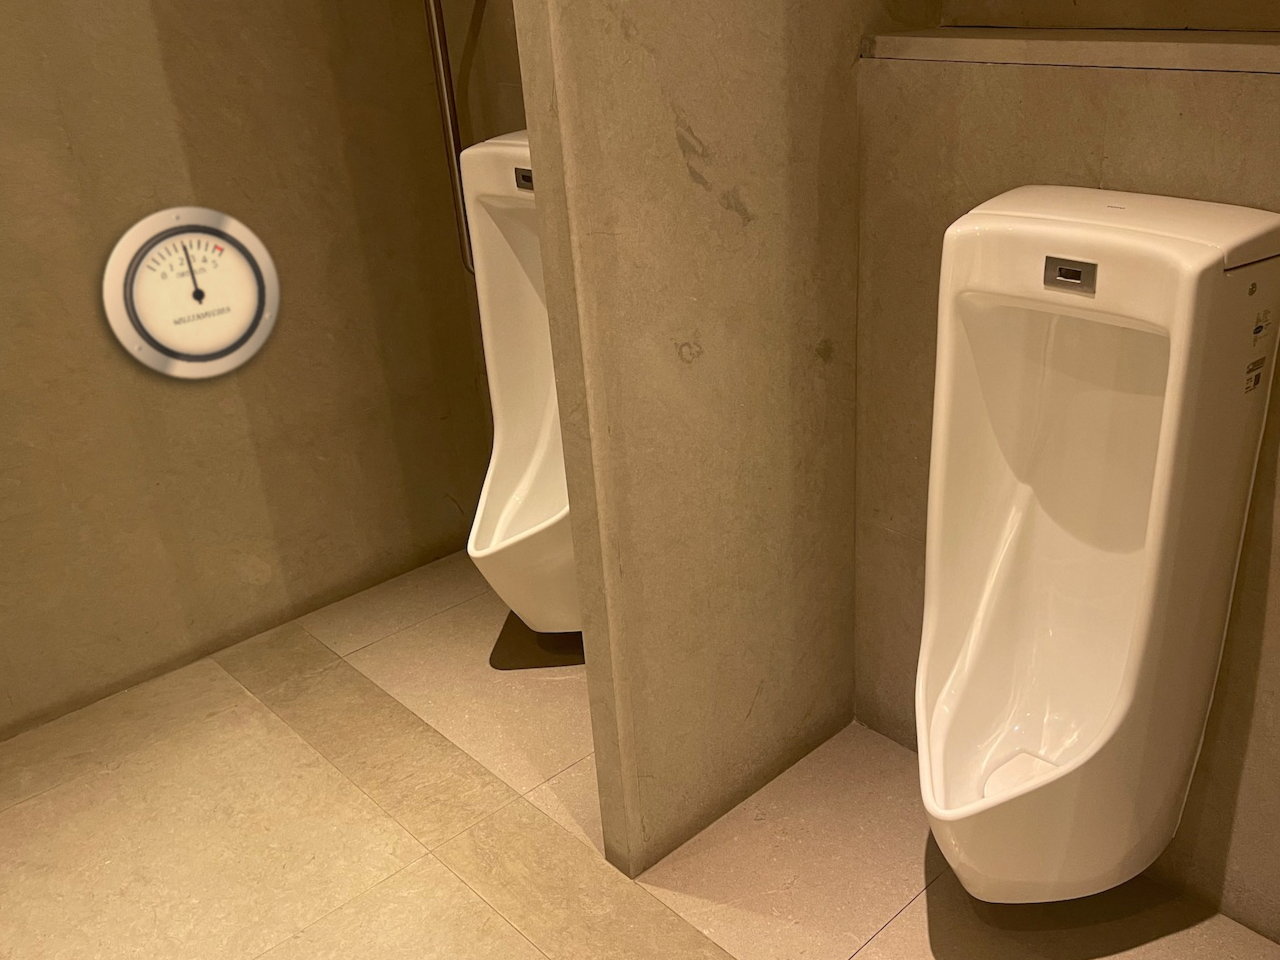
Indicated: {"value": 2.5, "unit": "mA"}
